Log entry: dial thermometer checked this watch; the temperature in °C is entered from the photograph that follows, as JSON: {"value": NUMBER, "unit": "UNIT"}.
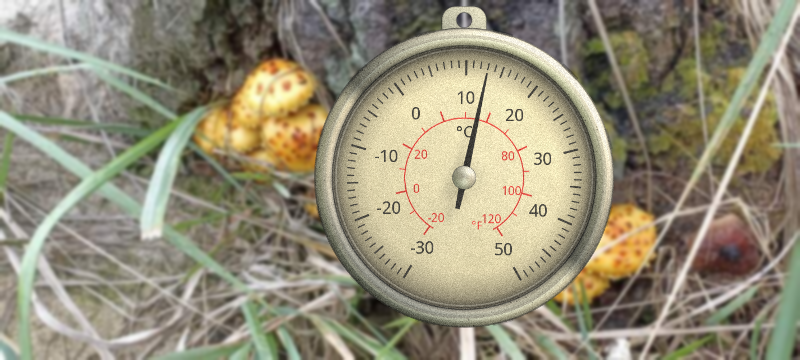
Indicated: {"value": 13, "unit": "°C"}
